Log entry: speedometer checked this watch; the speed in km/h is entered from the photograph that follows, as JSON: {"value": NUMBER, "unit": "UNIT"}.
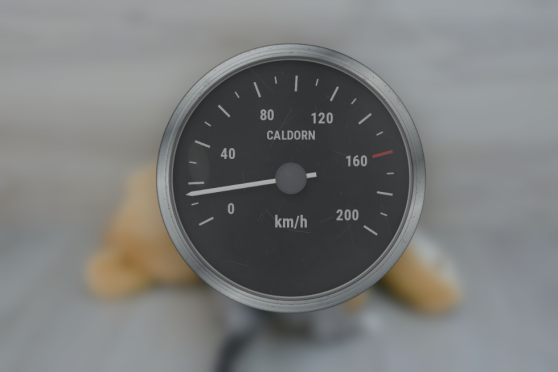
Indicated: {"value": 15, "unit": "km/h"}
